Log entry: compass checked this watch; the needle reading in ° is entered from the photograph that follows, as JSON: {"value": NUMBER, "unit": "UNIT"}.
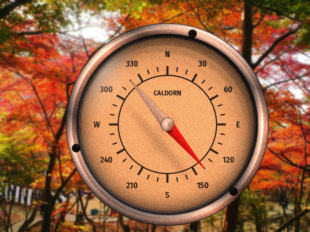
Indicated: {"value": 140, "unit": "°"}
